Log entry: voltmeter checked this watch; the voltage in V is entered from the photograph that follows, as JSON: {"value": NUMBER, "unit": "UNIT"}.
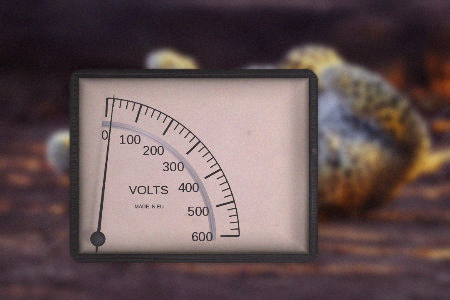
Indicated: {"value": 20, "unit": "V"}
